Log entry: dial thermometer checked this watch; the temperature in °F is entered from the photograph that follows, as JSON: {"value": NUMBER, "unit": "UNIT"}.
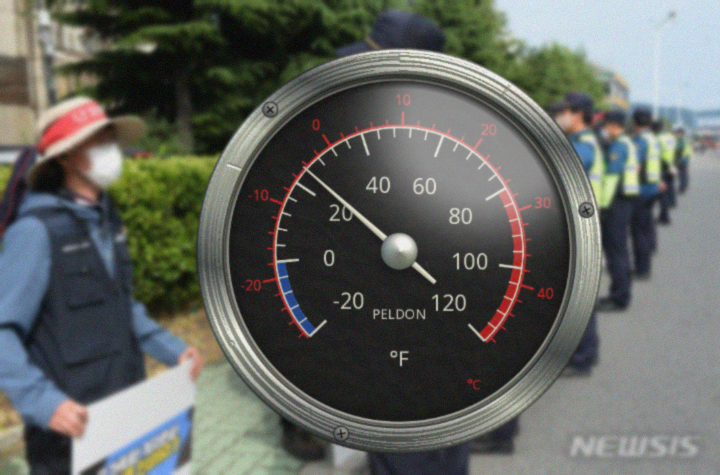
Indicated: {"value": 24, "unit": "°F"}
